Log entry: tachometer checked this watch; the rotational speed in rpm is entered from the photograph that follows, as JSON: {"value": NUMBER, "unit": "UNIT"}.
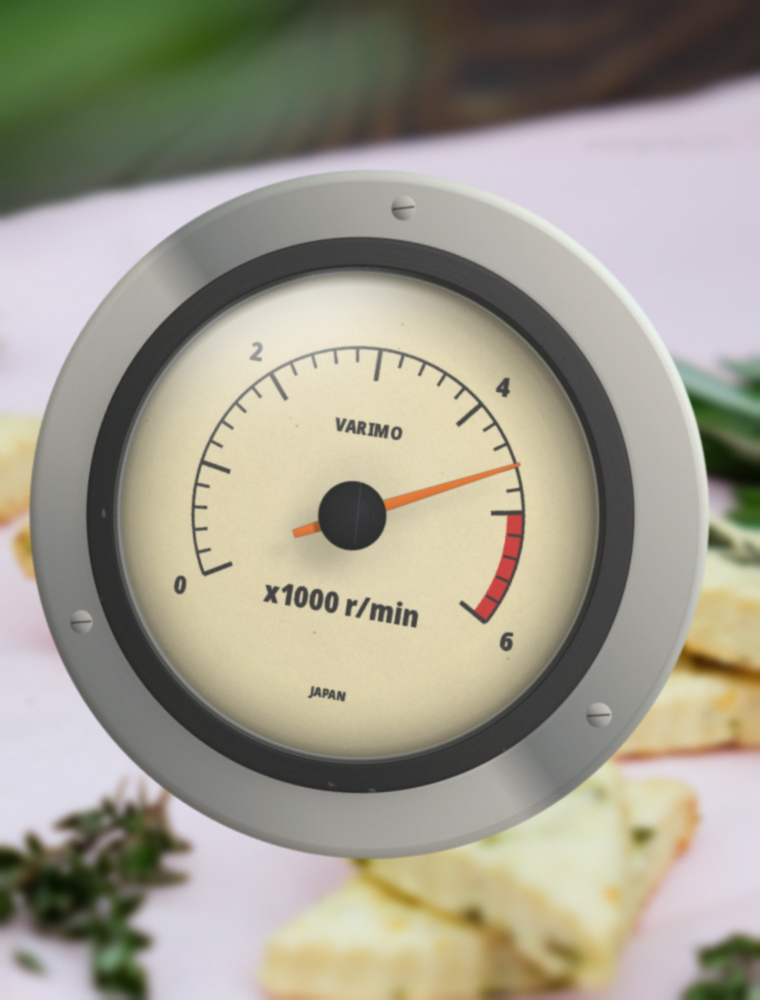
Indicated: {"value": 4600, "unit": "rpm"}
